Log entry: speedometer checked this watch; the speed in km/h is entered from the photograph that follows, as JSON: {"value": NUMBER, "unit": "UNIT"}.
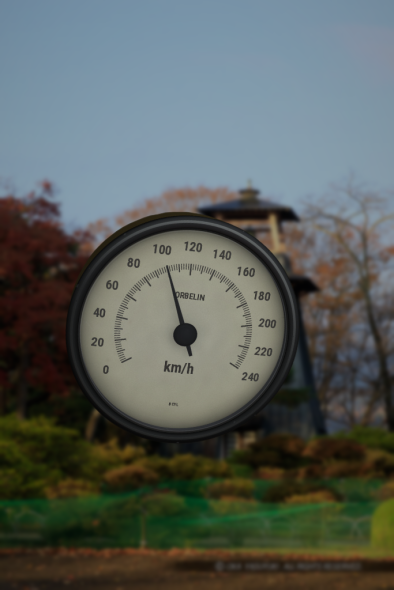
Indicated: {"value": 100, "unit": "km/h"}
